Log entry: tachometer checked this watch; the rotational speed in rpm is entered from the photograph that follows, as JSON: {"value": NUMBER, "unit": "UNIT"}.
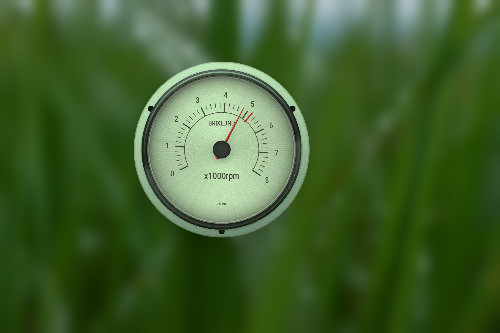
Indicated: {"value": 4800, "unit": "rpm"}
